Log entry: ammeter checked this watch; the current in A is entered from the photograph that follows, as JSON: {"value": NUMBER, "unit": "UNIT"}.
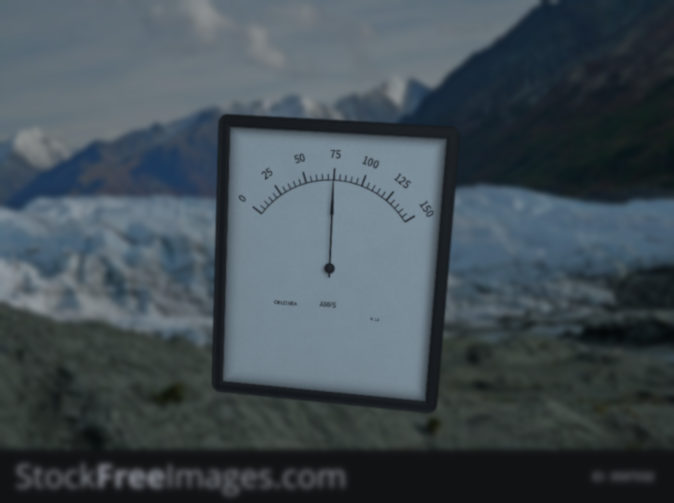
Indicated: {"value": 75, "unit": "A"}
